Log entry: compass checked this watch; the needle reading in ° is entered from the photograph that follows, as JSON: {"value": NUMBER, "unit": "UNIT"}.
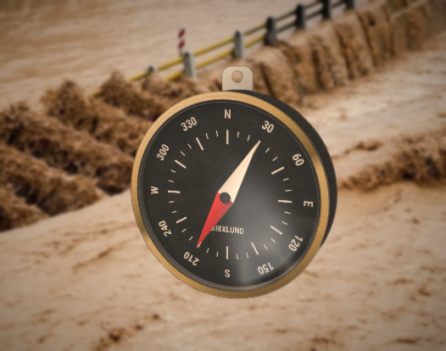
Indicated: {"value": 210, "unit": "°"}
